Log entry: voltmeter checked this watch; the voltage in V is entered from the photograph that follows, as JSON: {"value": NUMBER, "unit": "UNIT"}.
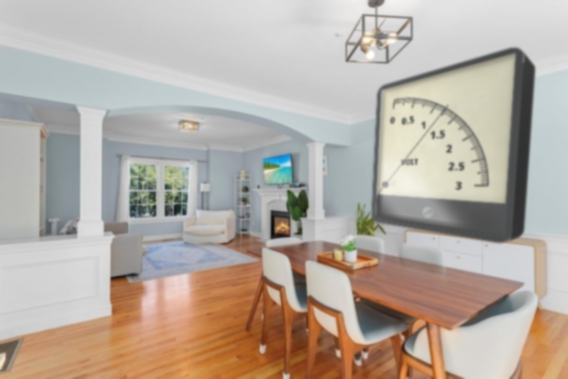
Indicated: {"value": 1.25, "unit": "V"}
